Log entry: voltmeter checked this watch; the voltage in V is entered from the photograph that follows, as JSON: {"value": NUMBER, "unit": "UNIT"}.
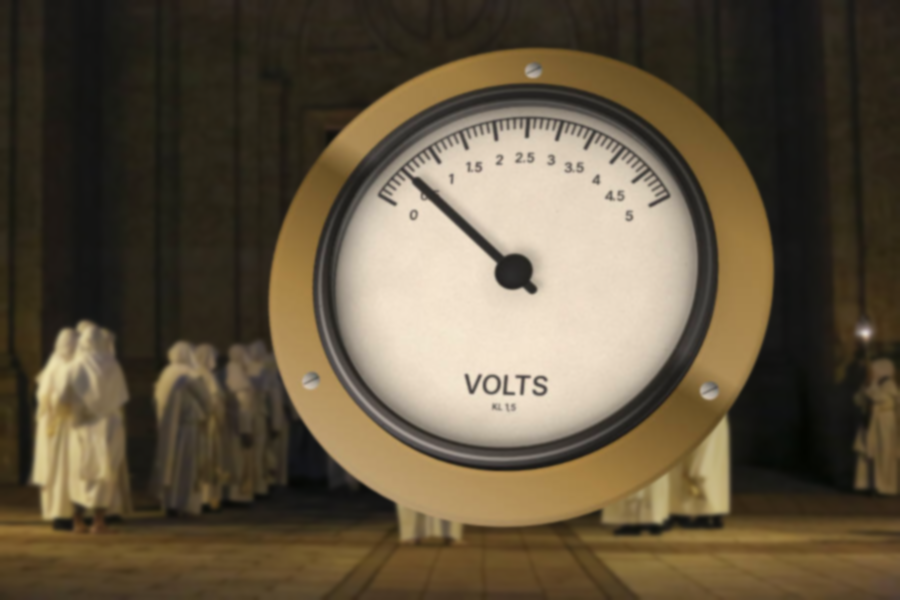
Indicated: {"value": 0.5, "unit": "V"}
